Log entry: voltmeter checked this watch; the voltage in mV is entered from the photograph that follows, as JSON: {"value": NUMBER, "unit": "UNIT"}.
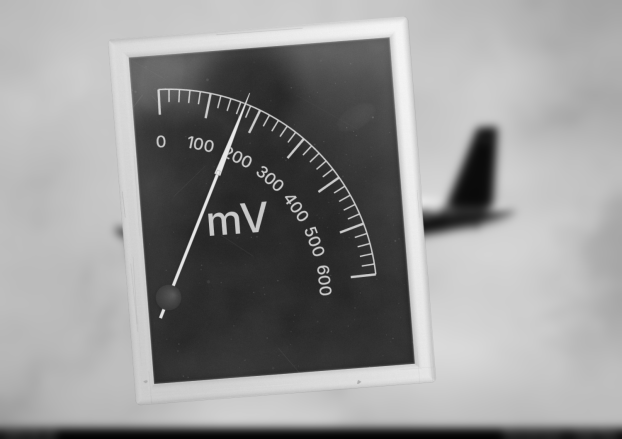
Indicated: {"value": 170, "unit": "mV"}
